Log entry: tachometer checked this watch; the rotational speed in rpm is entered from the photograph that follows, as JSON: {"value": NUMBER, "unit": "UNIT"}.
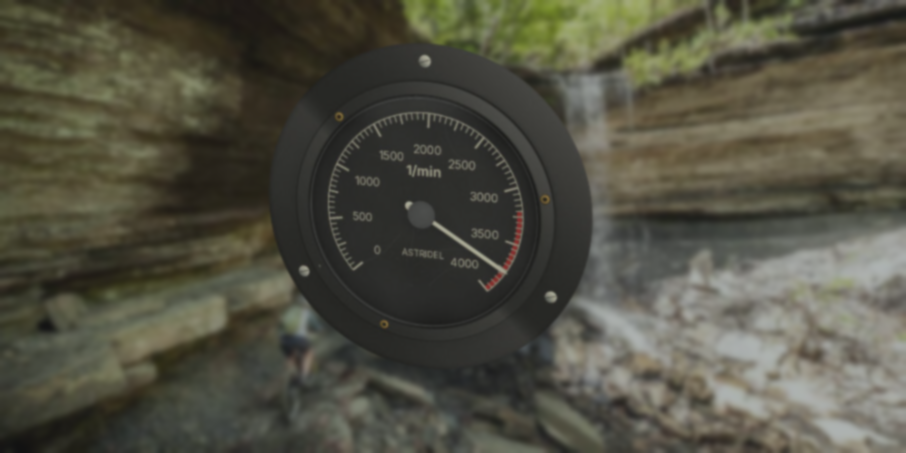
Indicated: {"value": 3750, "unit": "rpm"}
